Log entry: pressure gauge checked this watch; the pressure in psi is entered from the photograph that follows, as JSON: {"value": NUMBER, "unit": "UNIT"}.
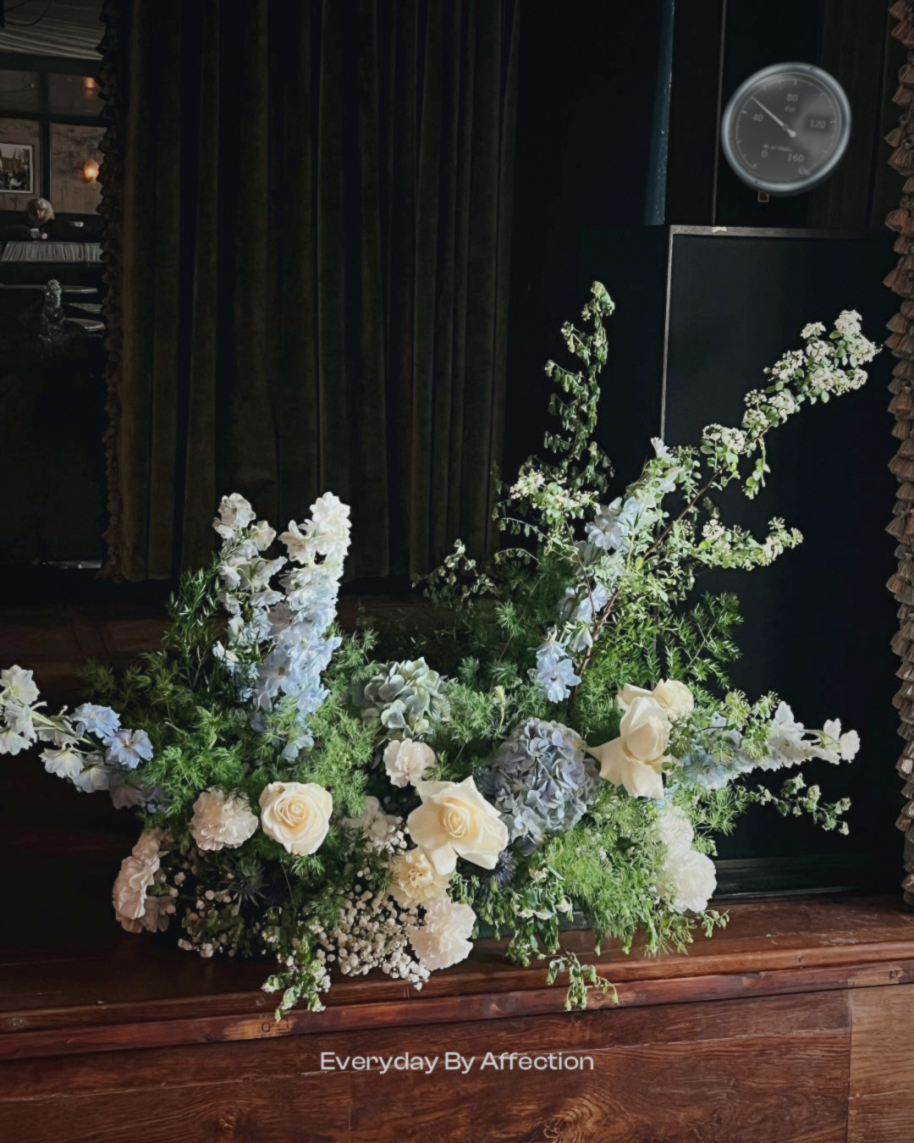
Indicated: {"value": 50, "unit": "psi"}
